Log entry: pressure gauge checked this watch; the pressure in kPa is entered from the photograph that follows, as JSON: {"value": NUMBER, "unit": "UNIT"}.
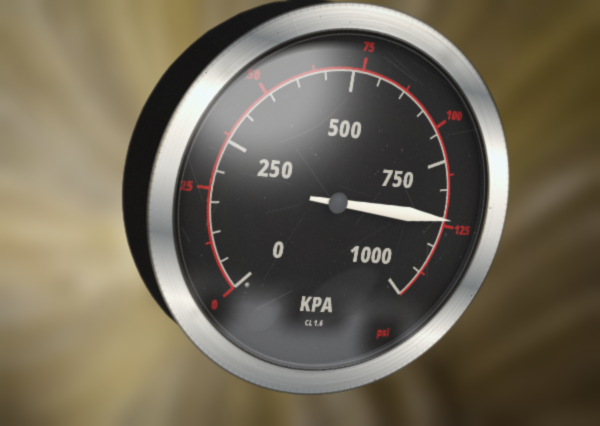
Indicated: {"value": 850, "unit": "kPa"}
